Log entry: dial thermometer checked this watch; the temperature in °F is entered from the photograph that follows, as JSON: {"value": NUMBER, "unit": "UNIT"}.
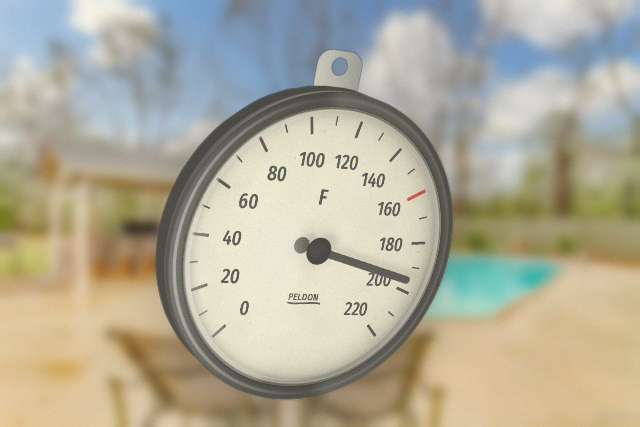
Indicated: {"value": 195, "unit": "°F"}
